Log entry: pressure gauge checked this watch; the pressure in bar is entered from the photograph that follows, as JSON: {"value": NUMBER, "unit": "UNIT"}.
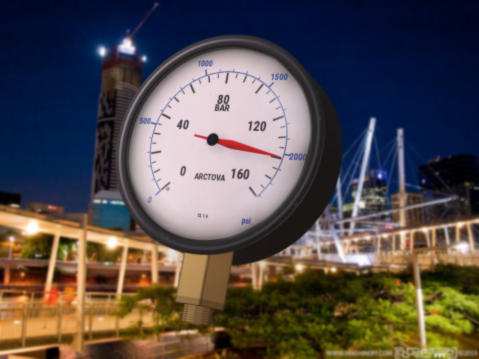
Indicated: {"value": 140, "unit": "bar"}
